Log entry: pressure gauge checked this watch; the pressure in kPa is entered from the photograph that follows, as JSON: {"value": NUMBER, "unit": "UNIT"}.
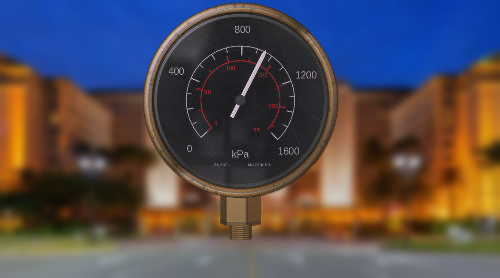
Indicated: {"value": 950, "unit": "kPa"}
